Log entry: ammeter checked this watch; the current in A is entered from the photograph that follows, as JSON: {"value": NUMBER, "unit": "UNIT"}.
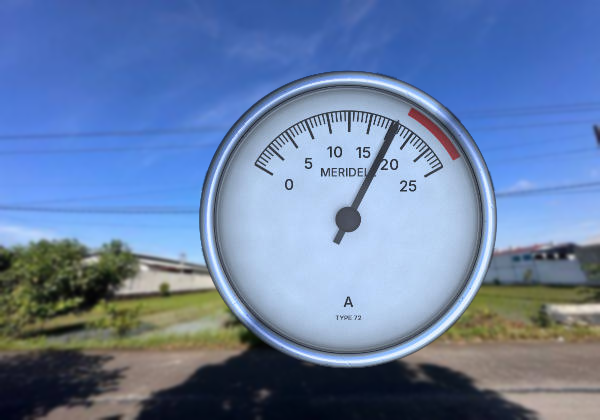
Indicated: {"value": 18, "unit": "A"}
